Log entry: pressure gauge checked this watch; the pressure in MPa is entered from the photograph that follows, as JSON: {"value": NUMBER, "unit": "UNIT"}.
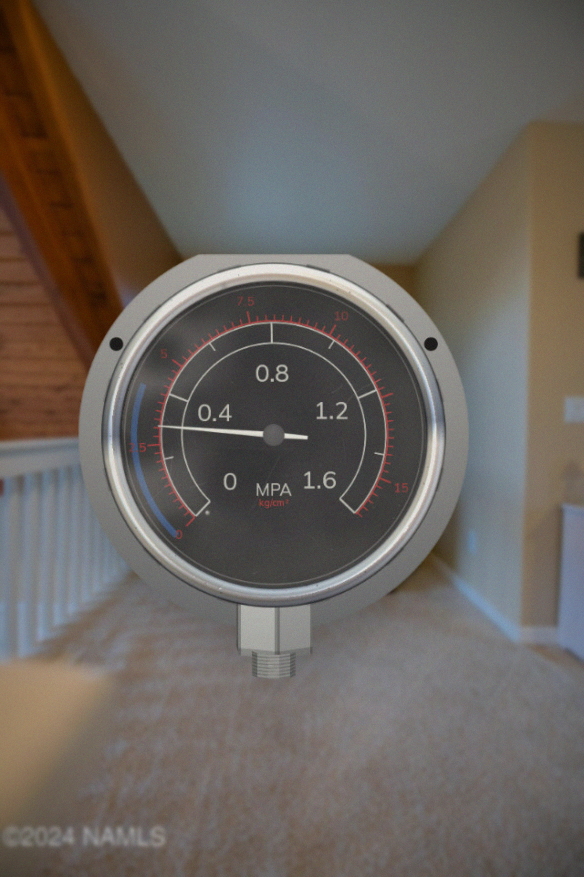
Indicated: {"value": 0.3, "unit": "MPa"}
